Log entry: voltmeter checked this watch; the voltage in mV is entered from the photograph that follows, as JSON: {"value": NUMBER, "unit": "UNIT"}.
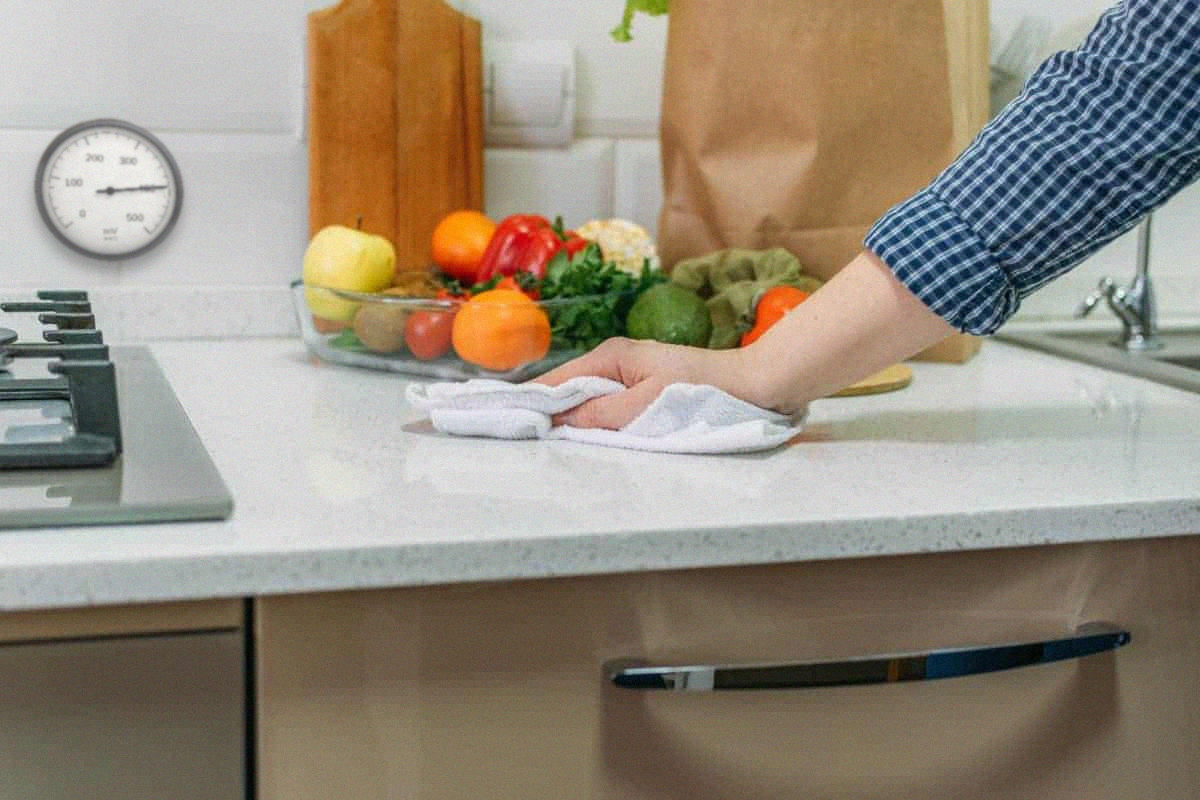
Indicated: {"value": 400, "unit": "mV"}
